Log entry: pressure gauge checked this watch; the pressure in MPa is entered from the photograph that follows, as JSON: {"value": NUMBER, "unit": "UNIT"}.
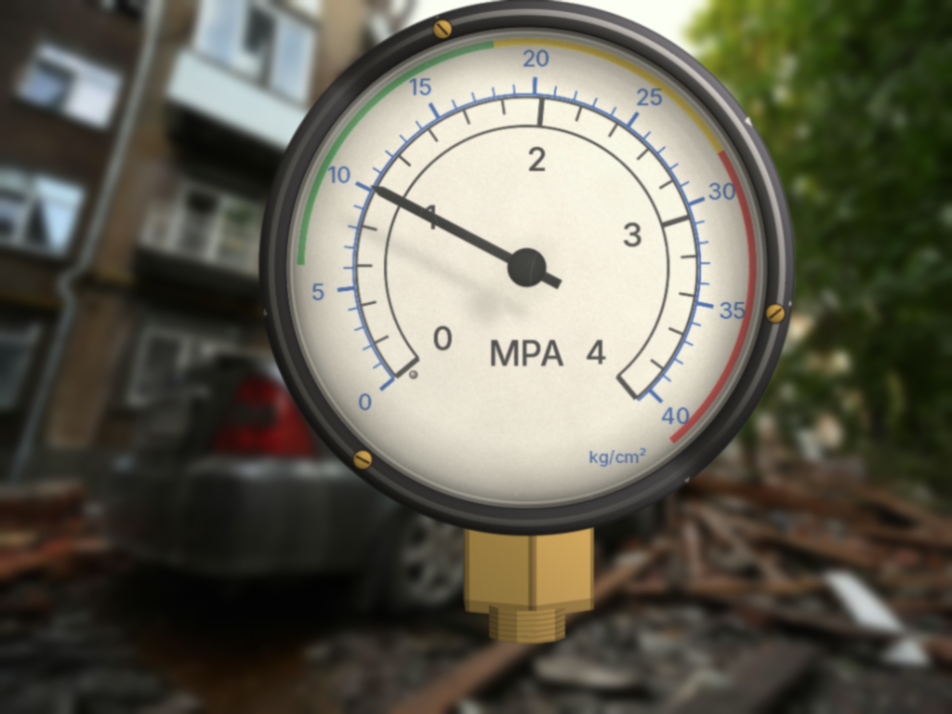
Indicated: {"value": 1, "unit": "MPa"}
